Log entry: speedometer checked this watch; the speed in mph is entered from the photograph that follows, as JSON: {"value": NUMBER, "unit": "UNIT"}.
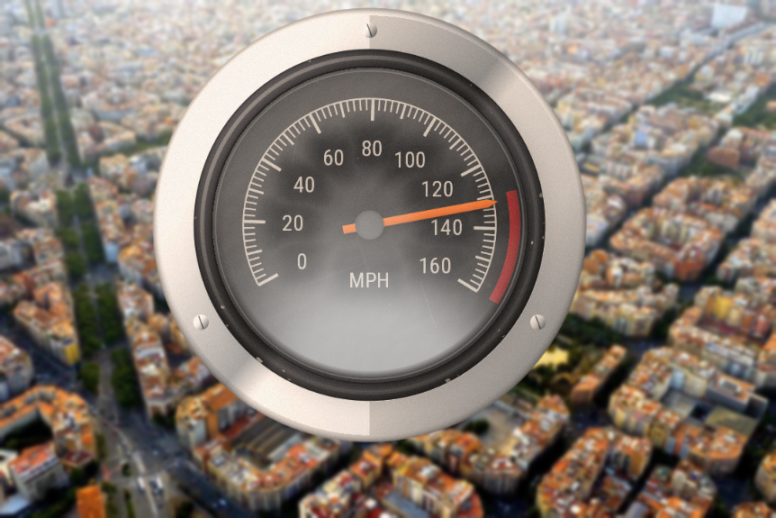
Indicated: {"value": 132, "unit": "mph"}
